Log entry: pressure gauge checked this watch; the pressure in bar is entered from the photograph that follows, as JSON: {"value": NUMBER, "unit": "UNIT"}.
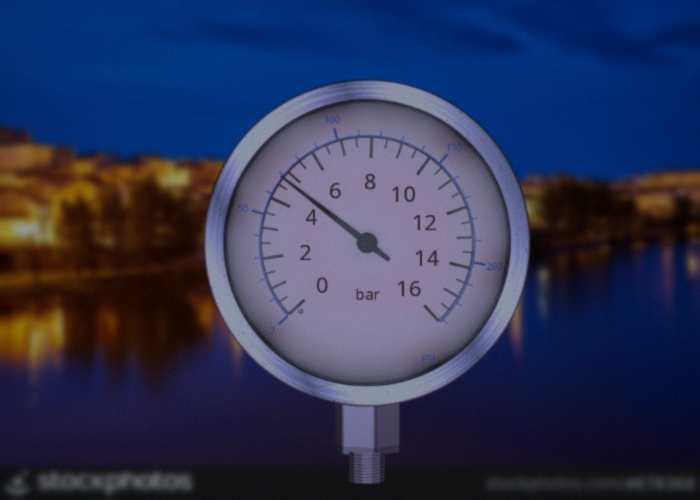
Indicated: {"value": 4.75, "unit": "bar"}
